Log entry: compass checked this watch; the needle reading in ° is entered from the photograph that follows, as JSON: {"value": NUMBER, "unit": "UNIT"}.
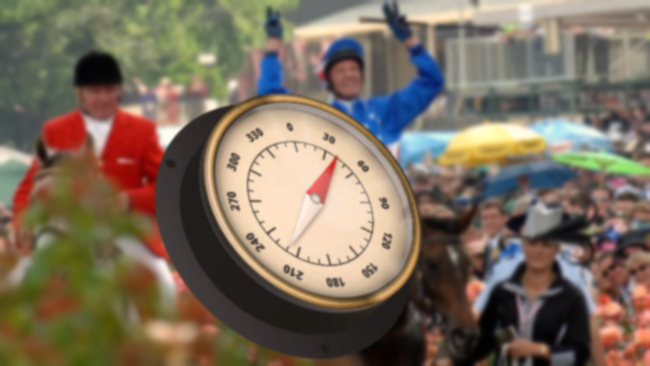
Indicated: {"value": 40, "unit": "°"}
